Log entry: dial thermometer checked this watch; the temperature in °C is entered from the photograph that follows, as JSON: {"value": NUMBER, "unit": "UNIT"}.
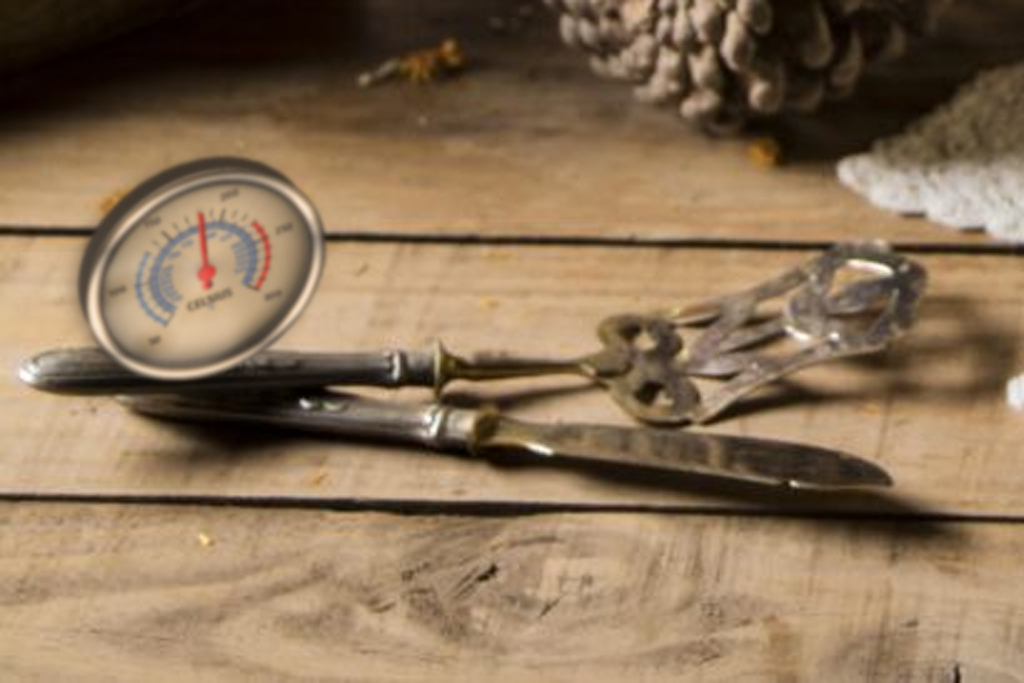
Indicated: {"value": 180, "unit": "°C"}
